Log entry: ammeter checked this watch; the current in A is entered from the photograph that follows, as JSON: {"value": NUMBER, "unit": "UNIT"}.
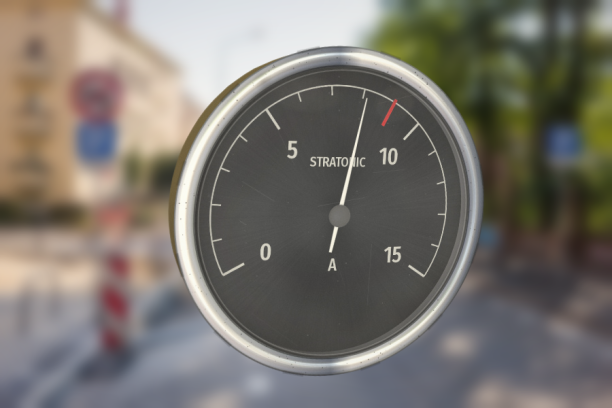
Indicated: {"value": 8, "unit": "A"}
